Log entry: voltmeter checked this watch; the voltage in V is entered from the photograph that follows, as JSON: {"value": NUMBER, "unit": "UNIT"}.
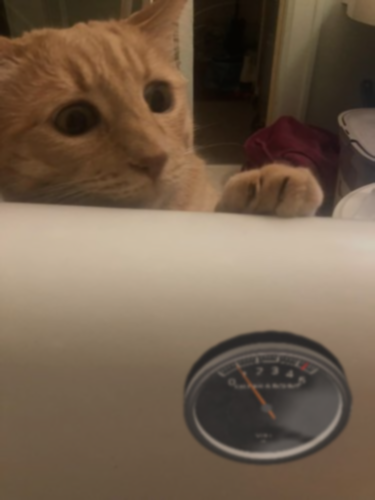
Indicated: {"value": 1, "unit": "V"}
